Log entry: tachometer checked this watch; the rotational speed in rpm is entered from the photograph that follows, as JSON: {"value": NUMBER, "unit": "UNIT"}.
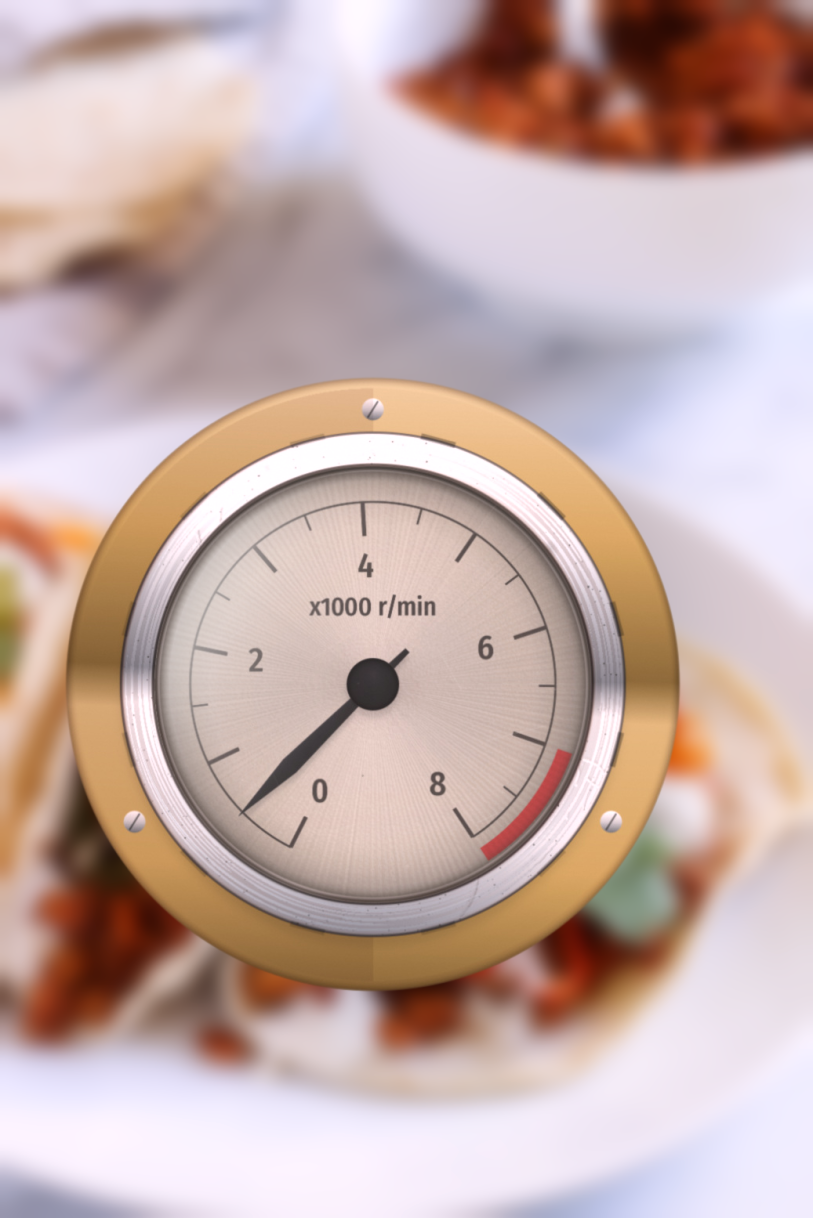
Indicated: {"value": 500, "unit": "rpm"}
